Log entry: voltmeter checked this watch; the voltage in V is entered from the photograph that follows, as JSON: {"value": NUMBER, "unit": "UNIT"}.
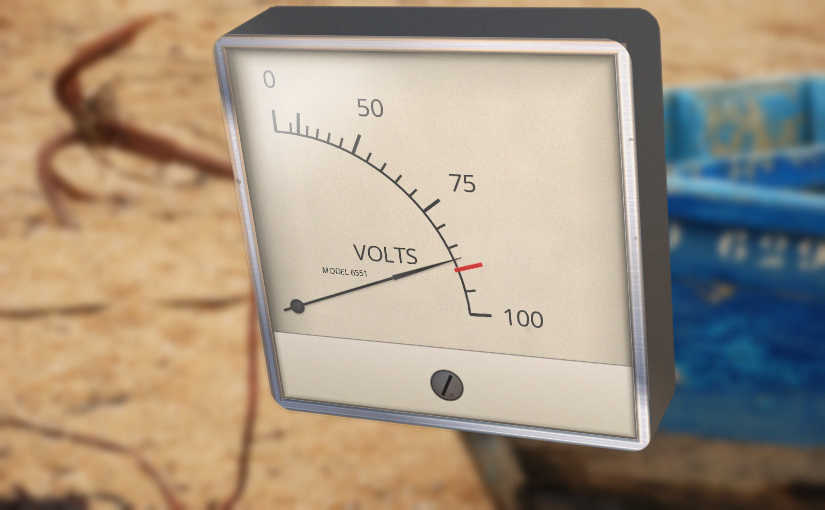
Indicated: {"value": 87.5, "unit": "V"}
